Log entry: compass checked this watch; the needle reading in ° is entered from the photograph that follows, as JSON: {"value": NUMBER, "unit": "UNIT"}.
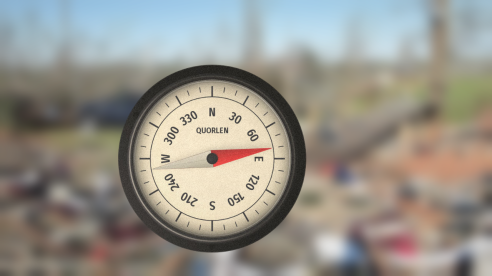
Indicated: {"value": 80, "unit": "°"}
